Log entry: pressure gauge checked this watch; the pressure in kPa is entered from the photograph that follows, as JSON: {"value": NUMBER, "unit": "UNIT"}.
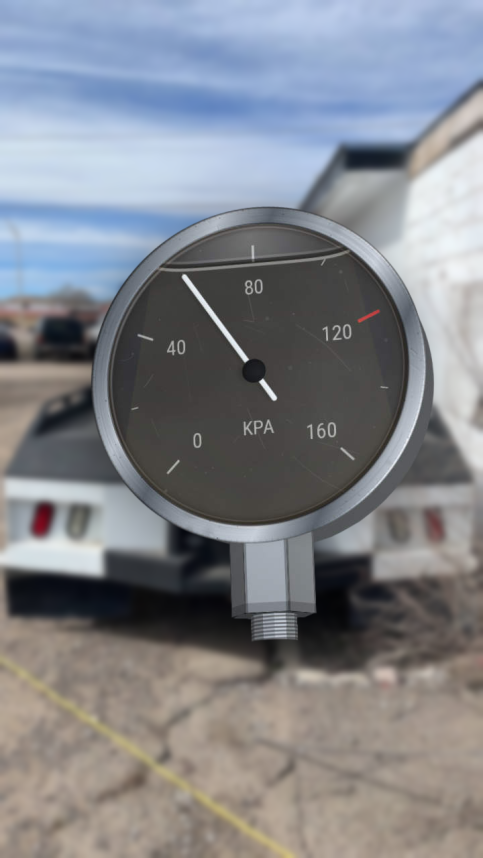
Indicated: {"value": 60, "unit": "kPa"}
